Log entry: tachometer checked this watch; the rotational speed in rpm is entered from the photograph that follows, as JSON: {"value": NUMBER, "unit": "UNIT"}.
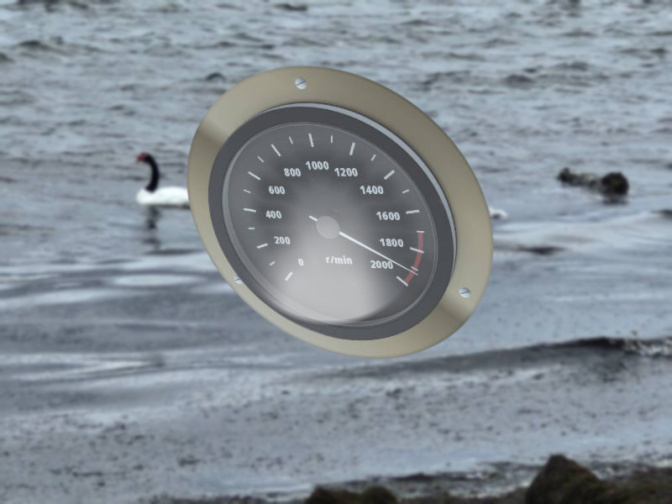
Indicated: {"value": 1900, "unit": "rpm"}
